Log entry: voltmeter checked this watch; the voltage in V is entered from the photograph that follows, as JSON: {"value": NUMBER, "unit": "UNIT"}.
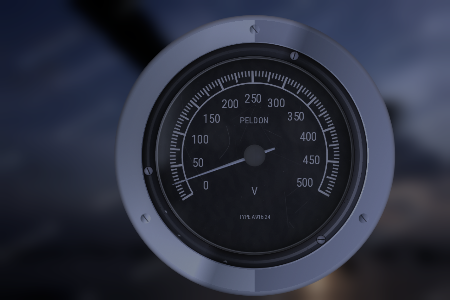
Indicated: {"value": 25, "unit": "V"}
